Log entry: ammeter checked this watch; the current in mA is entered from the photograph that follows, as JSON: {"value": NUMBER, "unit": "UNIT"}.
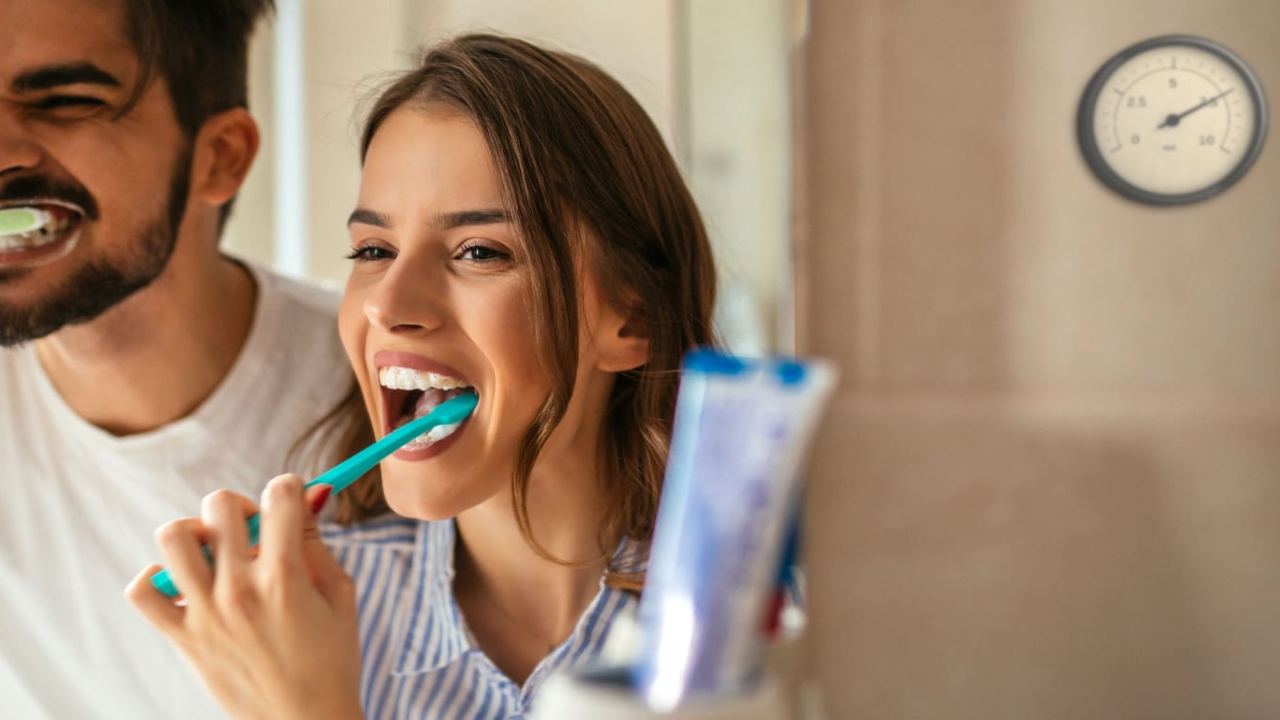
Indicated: {"value": 7.5, "unit": "mA"}
